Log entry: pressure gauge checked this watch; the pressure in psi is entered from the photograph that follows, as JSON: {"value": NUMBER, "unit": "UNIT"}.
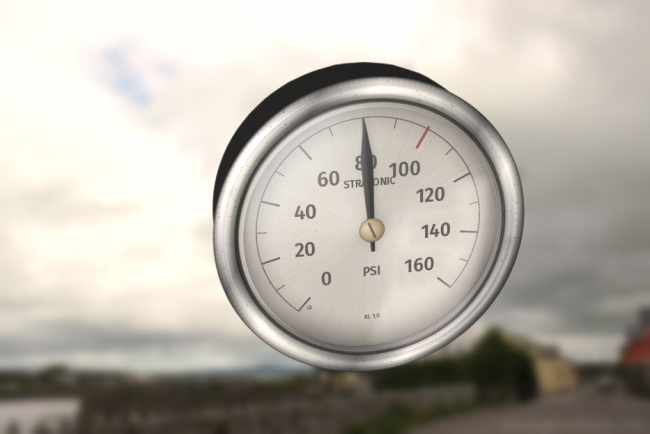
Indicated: {"value": 80, "unit": "psi"}
